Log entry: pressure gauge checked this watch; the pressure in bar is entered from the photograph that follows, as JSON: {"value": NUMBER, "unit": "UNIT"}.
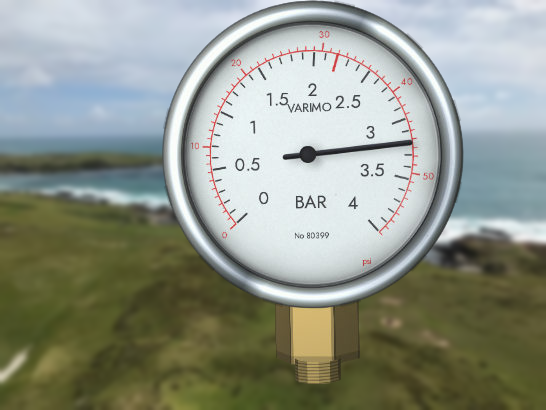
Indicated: {"value": 3.2, "unit": "bar"}
